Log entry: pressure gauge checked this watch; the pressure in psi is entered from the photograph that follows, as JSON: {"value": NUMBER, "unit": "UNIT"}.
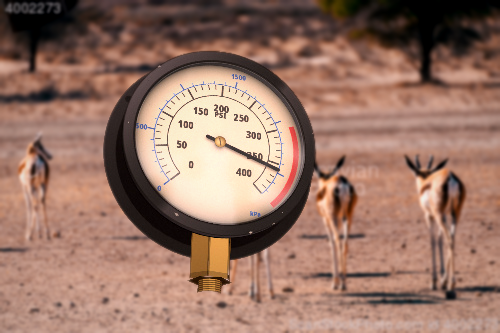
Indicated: {"value": 360, "unit": "psi"}
